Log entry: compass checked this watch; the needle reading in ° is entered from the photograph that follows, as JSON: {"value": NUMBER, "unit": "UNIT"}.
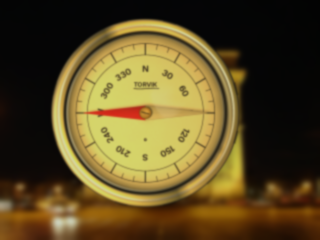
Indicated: {"value": 270, "unit": "°"}
